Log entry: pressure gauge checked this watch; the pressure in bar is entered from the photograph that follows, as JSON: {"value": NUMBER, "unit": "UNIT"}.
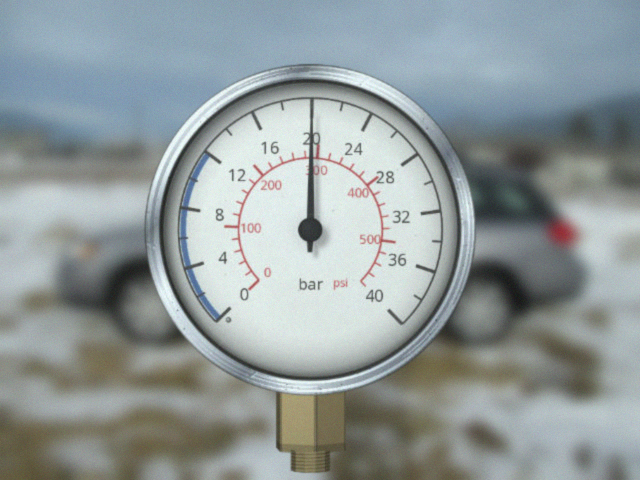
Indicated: {"value": 20, "unit": "bar"}
